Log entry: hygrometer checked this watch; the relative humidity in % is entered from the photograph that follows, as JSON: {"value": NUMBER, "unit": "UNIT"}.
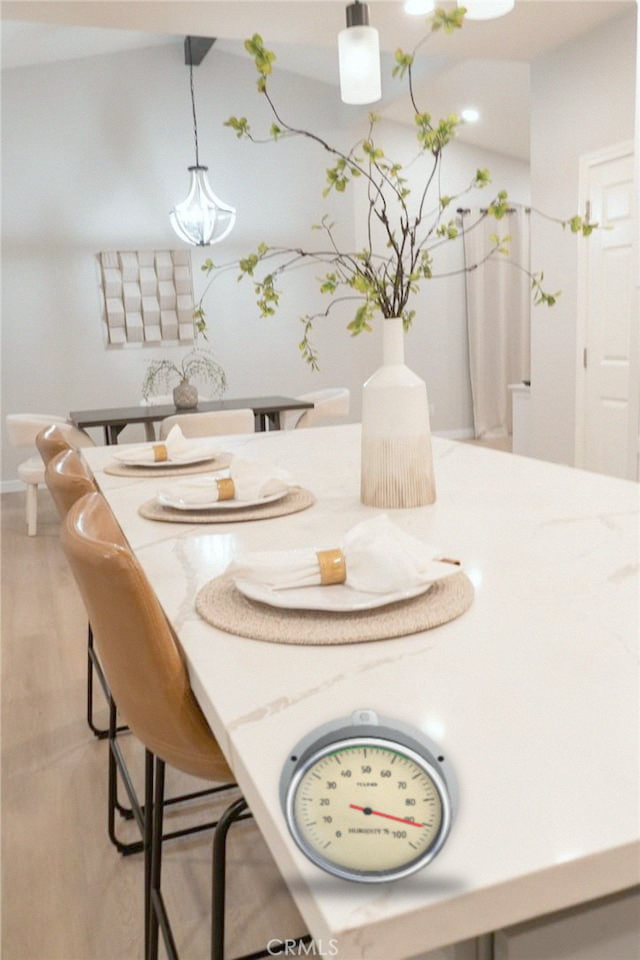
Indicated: {"value": 90, "unit": "%"}
